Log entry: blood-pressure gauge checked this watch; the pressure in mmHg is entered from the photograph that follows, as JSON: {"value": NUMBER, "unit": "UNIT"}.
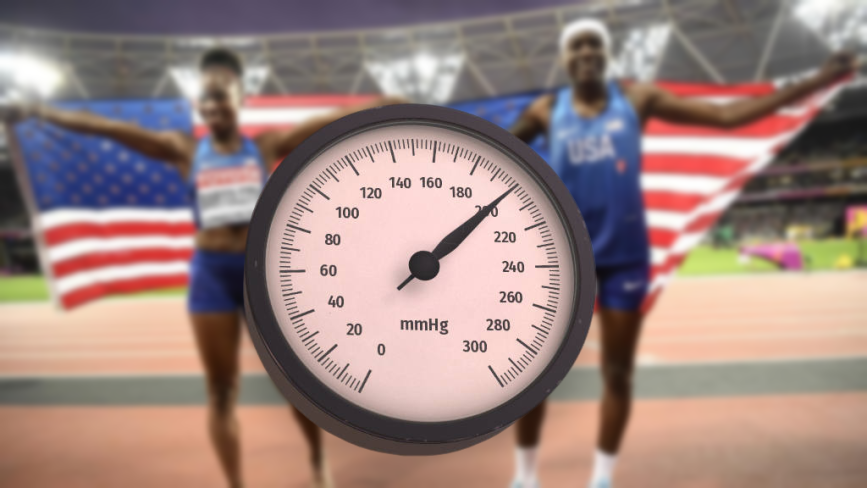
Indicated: {"value": 200, "unit": "mmHg"}
